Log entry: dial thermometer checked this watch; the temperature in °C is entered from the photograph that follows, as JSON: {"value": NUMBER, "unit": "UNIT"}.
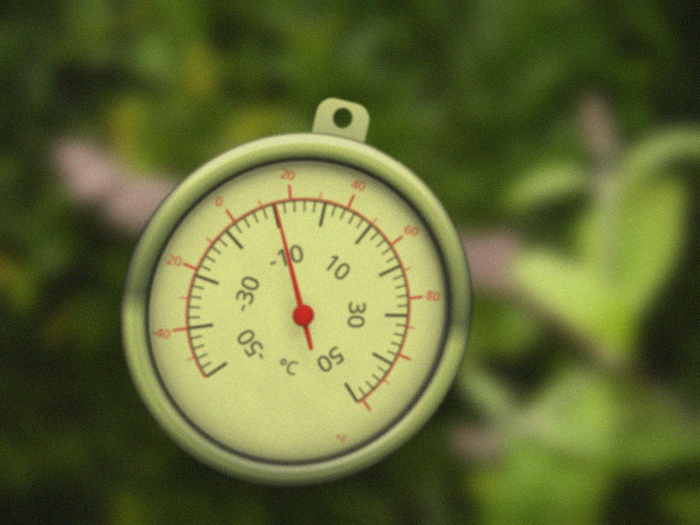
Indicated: {"value": -10, "unit": "°C"}
